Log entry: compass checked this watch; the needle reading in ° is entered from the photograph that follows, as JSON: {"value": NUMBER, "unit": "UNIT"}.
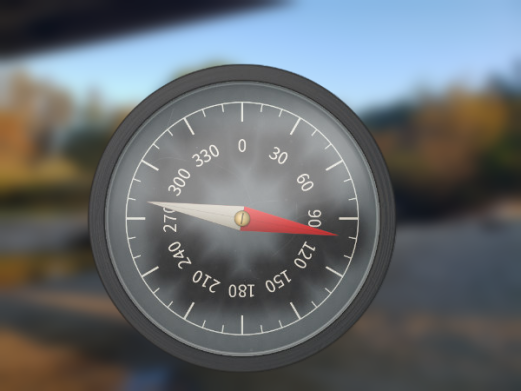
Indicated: {"value": 100, "unit": "°"}
